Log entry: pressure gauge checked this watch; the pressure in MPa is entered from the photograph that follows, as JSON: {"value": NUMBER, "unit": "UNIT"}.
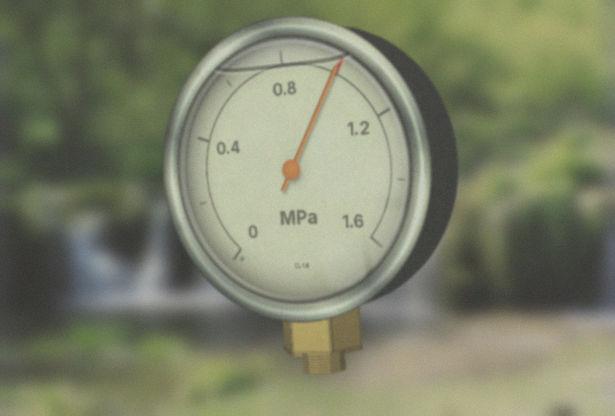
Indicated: {"value": 1, "unit": "MPa"}
